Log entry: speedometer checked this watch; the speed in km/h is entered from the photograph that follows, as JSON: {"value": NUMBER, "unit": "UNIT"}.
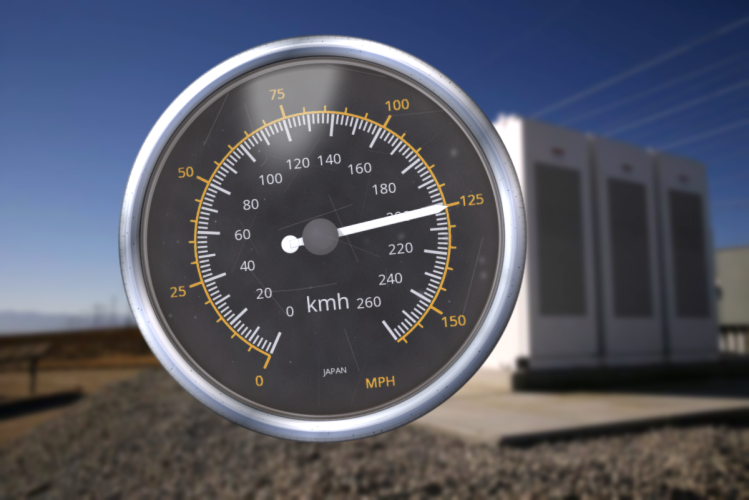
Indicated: {"value": 202, "unit": "km/h"}
